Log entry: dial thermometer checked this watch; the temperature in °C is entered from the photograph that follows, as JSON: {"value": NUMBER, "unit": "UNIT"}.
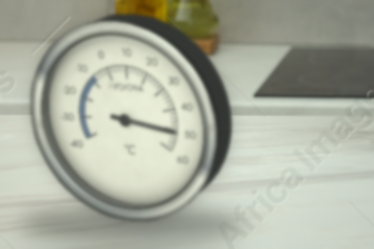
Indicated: {"value": 50, "unit": "°C"}
